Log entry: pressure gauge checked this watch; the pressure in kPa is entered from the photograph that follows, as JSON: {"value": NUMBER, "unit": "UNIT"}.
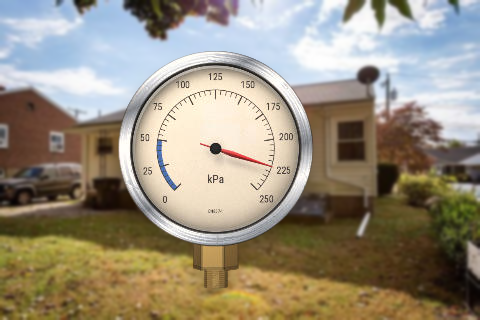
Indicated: {"value": 225, "unit": "kPa"}
